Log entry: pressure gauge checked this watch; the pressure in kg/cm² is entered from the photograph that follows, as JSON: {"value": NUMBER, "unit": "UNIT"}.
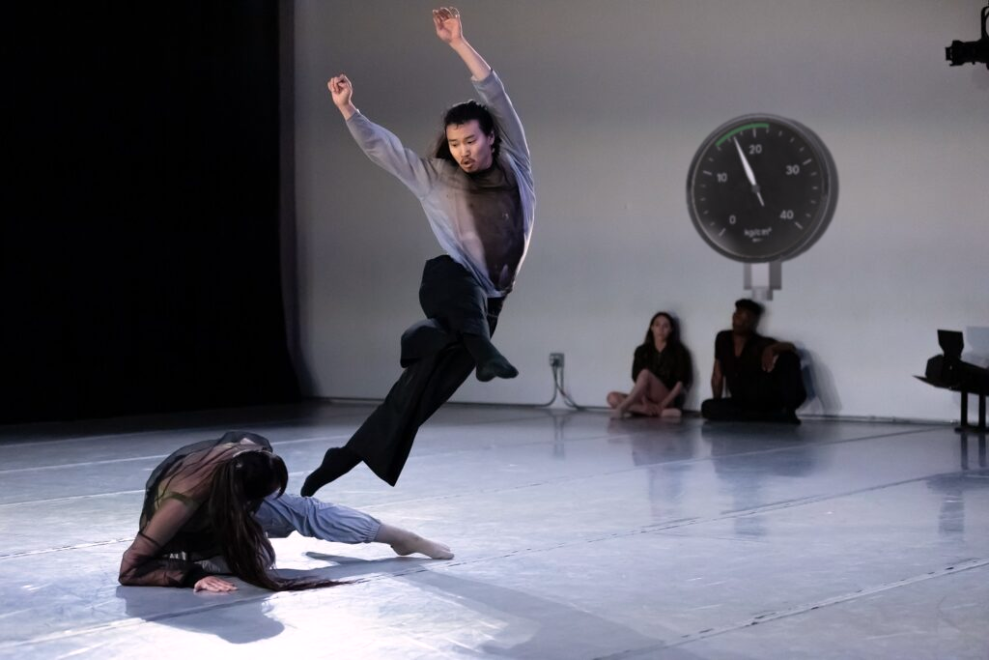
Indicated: {"value": 17, "unit": "kg/cm²"}
